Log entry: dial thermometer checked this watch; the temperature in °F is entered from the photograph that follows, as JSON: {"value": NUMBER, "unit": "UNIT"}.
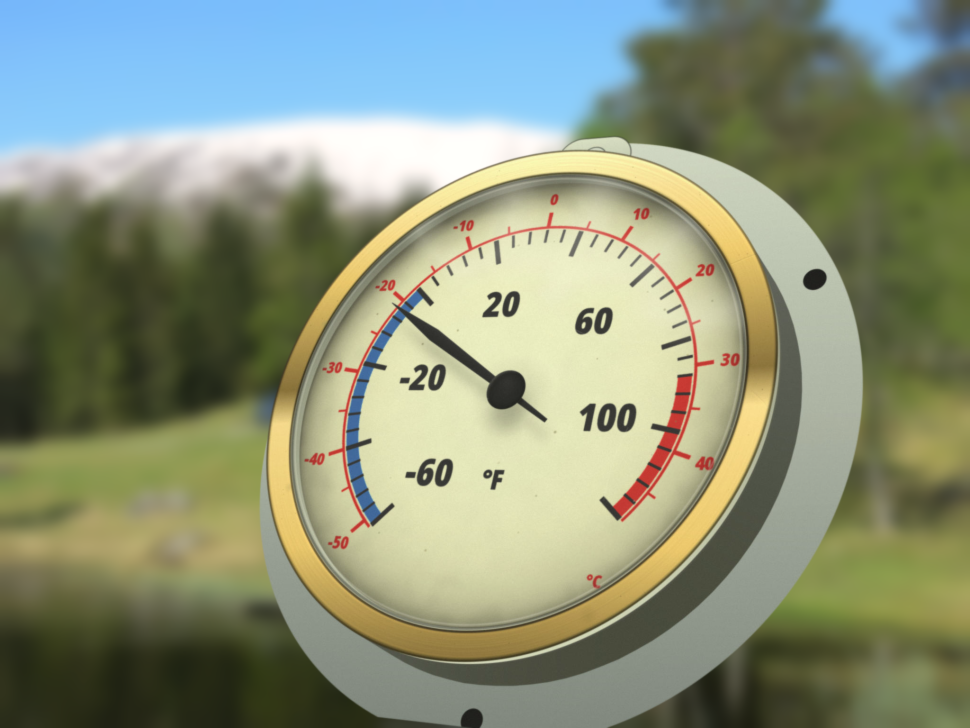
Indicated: {"value": -6, "unit": "°F"}
